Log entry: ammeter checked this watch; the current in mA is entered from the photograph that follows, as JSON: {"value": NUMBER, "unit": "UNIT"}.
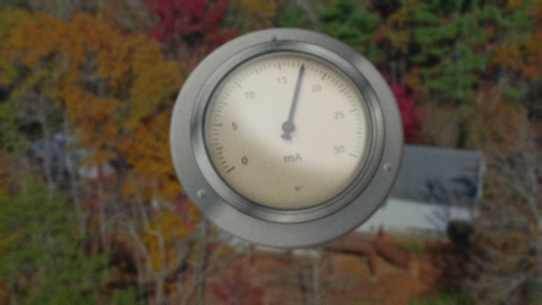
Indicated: {"value": 17.5, "unit": "mA"}
